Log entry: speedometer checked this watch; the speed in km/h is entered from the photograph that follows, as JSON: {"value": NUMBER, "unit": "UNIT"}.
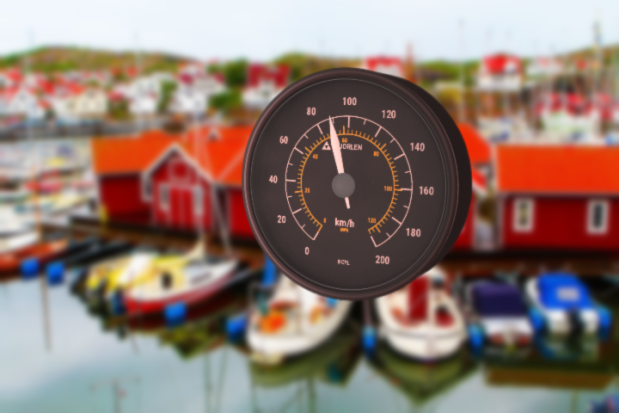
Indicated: {"value": 90, "unit": "km/h"}
